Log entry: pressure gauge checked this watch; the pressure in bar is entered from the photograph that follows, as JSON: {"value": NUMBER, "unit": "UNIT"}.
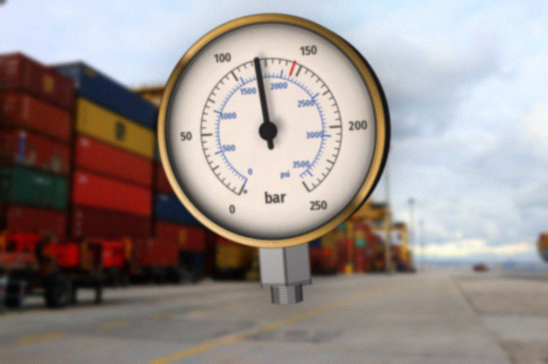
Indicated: {"value": 120, "unit": "bar"}
